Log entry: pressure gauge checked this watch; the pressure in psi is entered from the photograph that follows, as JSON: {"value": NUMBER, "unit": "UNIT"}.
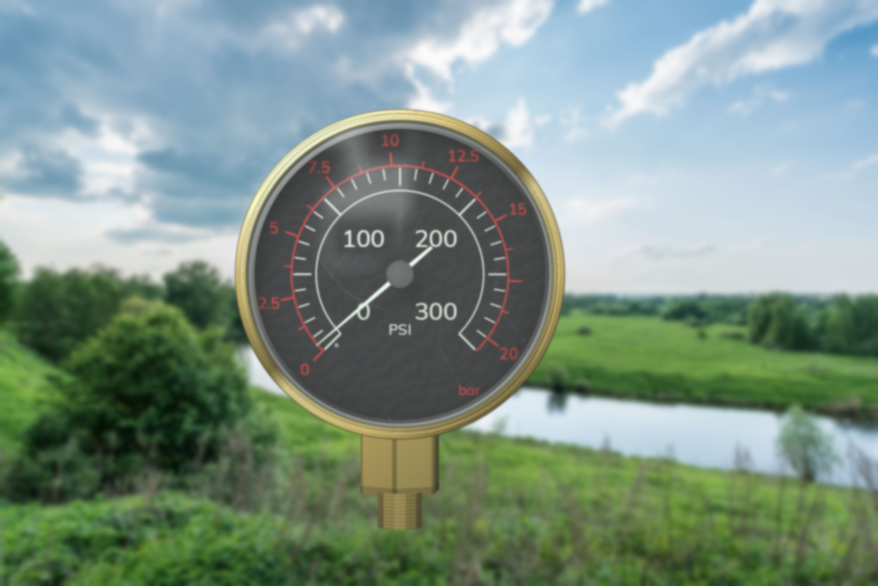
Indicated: {"value": 5, "unit": "psi"}
